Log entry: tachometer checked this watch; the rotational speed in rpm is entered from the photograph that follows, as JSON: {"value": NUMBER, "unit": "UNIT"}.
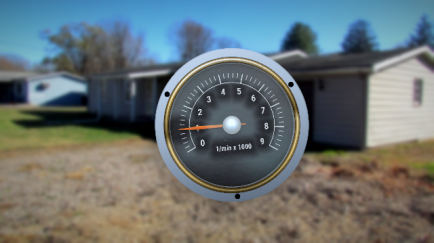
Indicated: {"value": 1000, "unit": "rpm"}
